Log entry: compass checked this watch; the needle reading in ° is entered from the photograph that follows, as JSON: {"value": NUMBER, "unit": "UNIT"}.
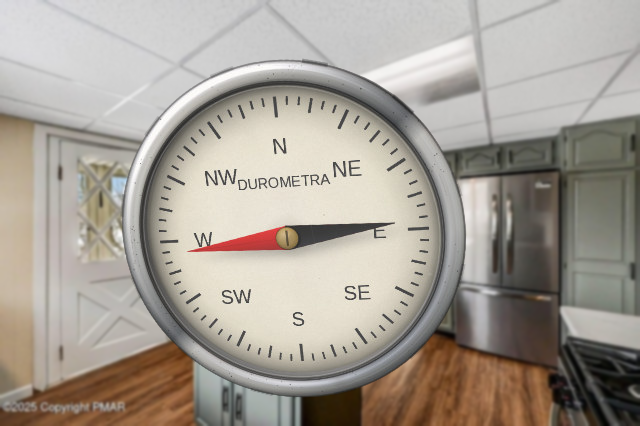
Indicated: {"value": 265, "unit": "°"}
